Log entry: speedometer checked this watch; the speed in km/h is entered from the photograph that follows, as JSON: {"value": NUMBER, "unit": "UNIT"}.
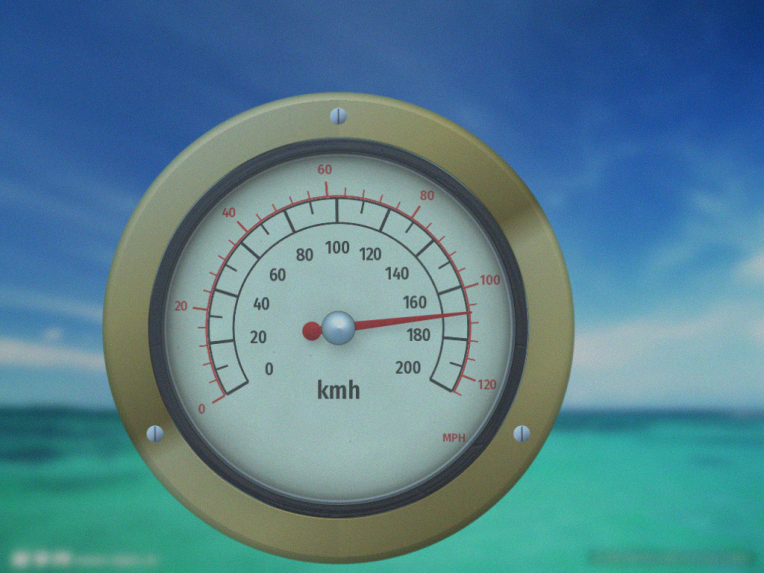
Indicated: {"value": 170, "unit": "km/h"}
